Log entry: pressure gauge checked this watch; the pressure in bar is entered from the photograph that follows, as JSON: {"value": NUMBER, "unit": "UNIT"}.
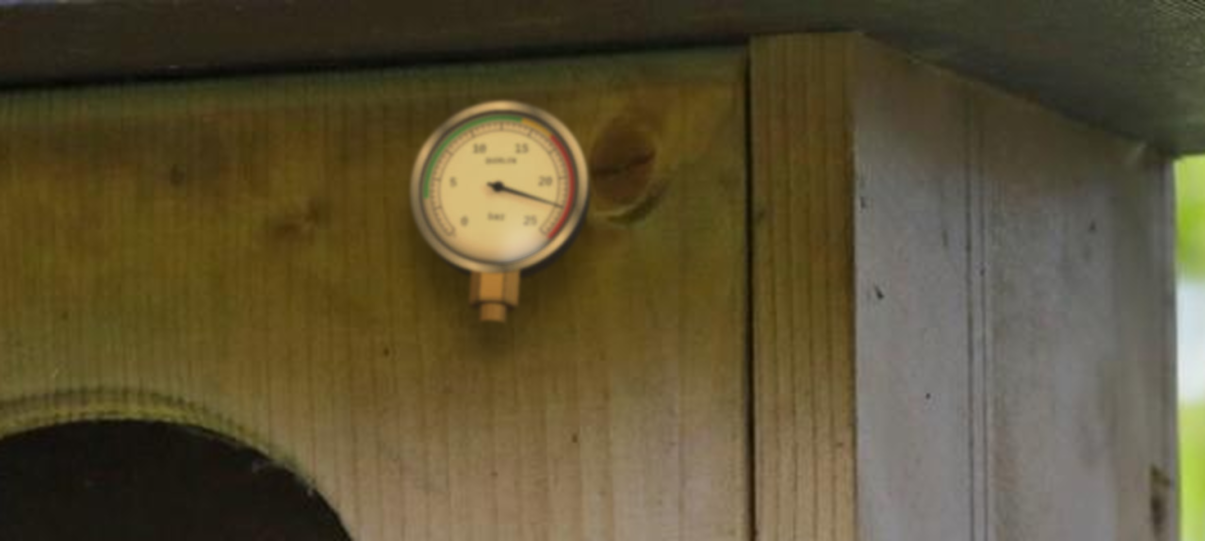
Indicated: {"value": 22.5, "unit": "bar"}
